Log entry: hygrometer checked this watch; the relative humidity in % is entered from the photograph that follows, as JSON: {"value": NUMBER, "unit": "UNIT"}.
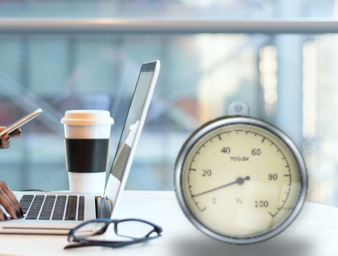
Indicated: {"value": 8, "unit": "%"}
